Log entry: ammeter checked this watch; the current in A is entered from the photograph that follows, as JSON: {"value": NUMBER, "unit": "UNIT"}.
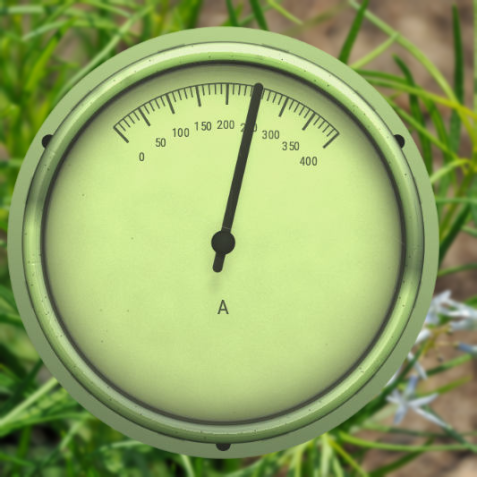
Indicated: {"value": 250, "unit": "A"}
